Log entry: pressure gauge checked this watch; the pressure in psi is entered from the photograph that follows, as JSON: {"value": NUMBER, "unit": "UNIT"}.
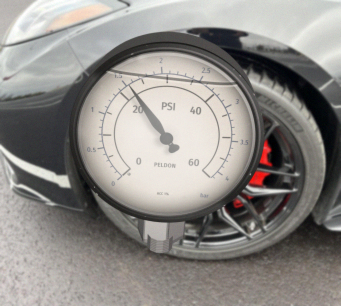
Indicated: {"value": 22.5, "unit": "psi"}
